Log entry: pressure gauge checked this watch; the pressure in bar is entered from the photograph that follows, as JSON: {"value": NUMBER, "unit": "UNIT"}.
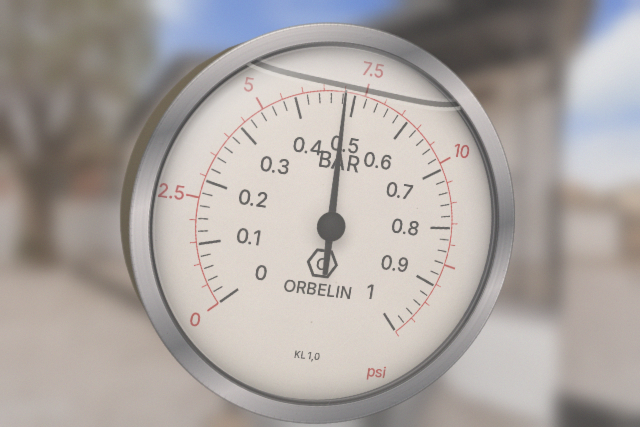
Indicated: {"value": 0.48, "unit": "bar"}
